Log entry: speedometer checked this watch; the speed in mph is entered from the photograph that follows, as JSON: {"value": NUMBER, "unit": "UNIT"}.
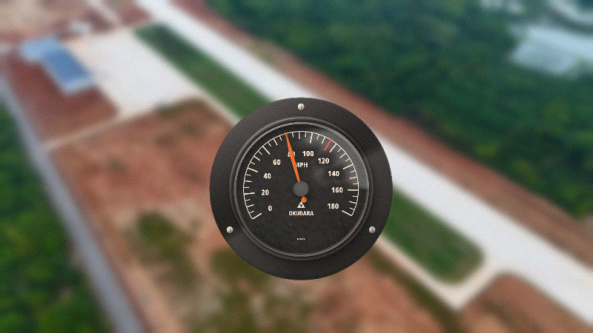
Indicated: {"value": 80, "unit": "mph"}
